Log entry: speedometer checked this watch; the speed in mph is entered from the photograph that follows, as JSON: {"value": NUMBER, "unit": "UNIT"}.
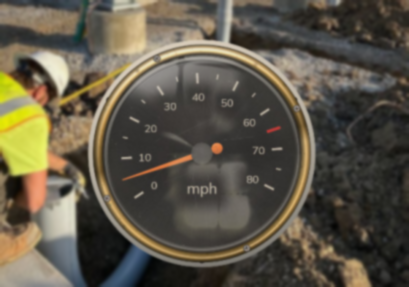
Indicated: {"value": 5, "unit": "mph"}
